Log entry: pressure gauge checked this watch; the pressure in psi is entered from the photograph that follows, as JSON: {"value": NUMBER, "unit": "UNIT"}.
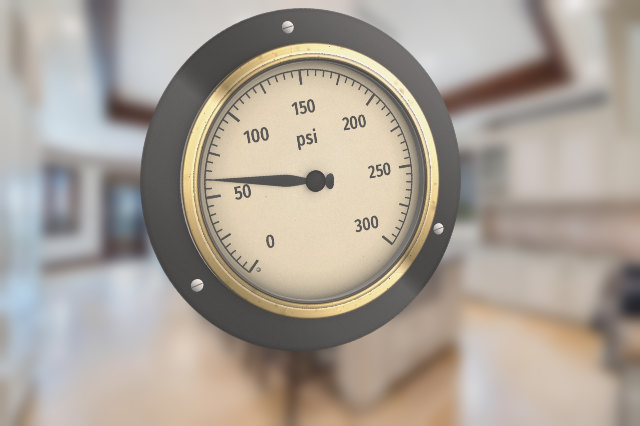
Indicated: {"value": 60, "unit": "psi"}
